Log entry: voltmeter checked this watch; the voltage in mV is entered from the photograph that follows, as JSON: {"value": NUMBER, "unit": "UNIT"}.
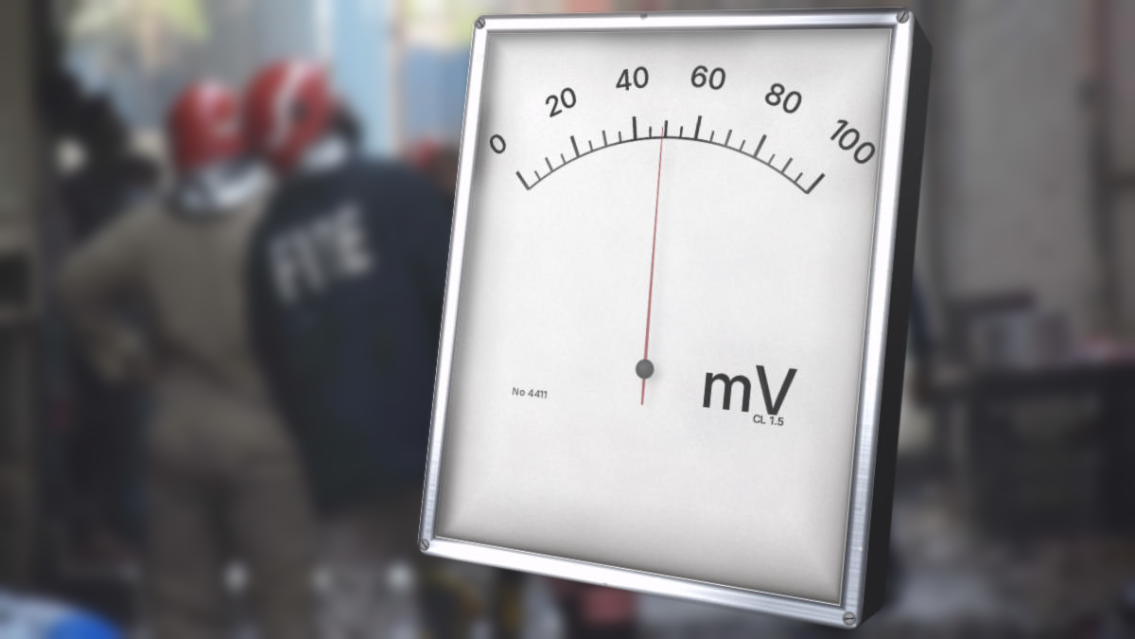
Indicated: {"value": 50, "unit": "mV"}
